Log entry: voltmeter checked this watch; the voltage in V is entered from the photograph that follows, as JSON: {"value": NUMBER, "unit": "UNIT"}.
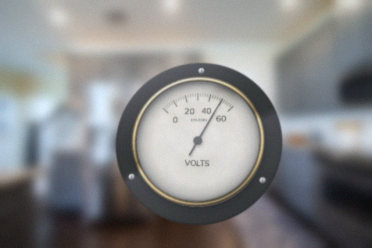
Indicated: {"value": 50, "unit": "V"}
